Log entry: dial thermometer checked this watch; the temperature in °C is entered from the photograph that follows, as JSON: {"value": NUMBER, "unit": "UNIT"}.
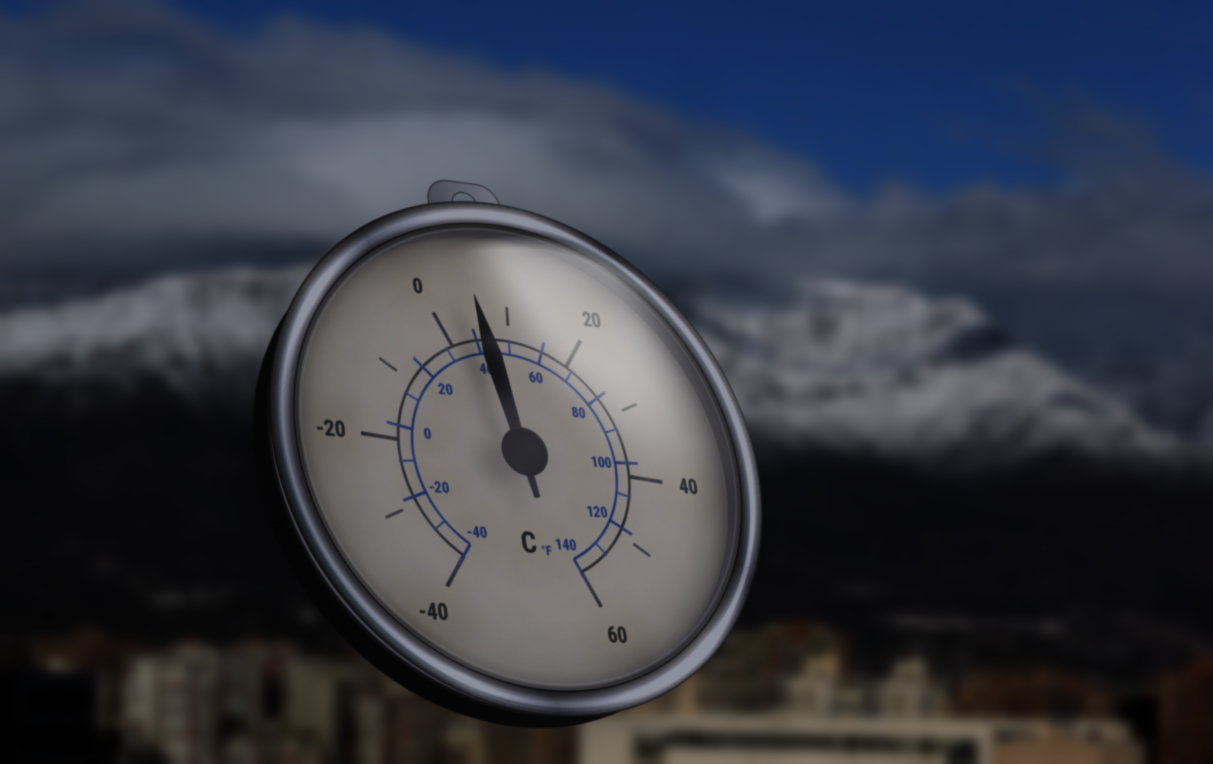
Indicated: {"value": 5, "unit": "°C"}
